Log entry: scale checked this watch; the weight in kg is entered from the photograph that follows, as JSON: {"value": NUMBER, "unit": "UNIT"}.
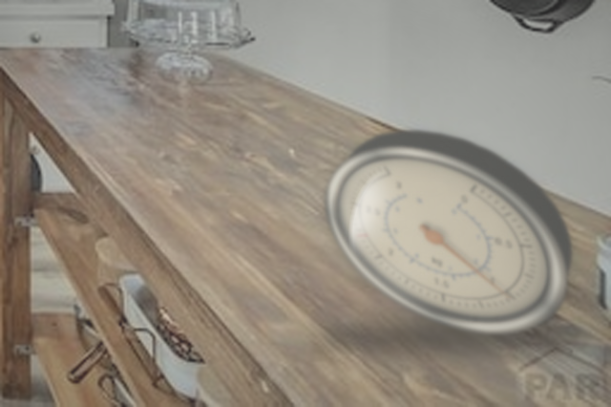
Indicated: {"value": 1, "unit": "kg"}
